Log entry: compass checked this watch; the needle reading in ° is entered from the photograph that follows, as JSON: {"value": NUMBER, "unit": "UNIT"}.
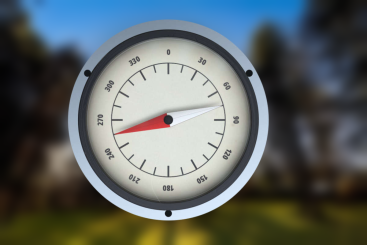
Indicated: {"value": 255, "unit": "°"}
